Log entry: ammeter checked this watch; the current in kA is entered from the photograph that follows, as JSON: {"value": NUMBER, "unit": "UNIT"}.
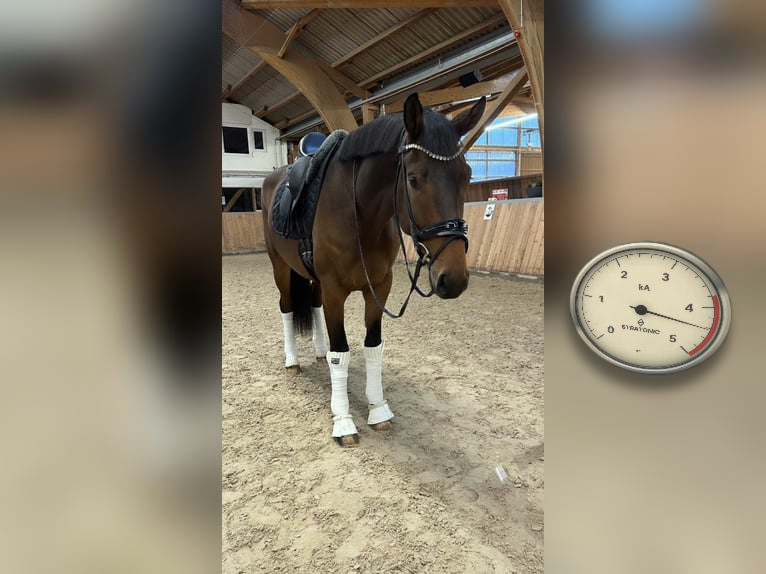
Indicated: {"value": 4.4, "unit": "kA"}
